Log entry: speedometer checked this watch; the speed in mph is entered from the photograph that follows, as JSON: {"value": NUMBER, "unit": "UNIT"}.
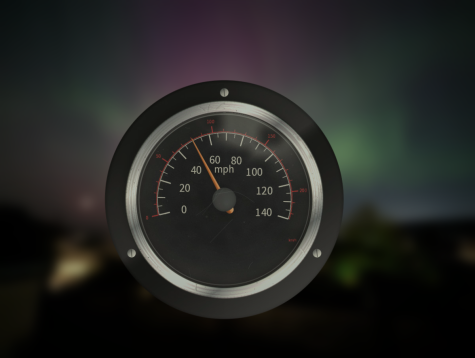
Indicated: {"value": 50, "unit": "mph"}
